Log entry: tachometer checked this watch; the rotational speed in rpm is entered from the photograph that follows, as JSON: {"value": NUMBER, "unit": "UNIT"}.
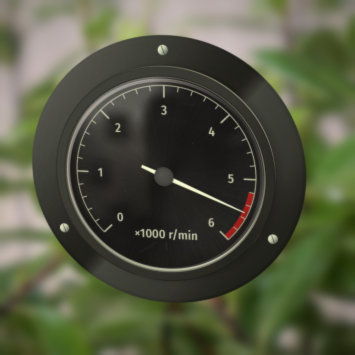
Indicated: {"value": 5500, "unit": "rpm"}
